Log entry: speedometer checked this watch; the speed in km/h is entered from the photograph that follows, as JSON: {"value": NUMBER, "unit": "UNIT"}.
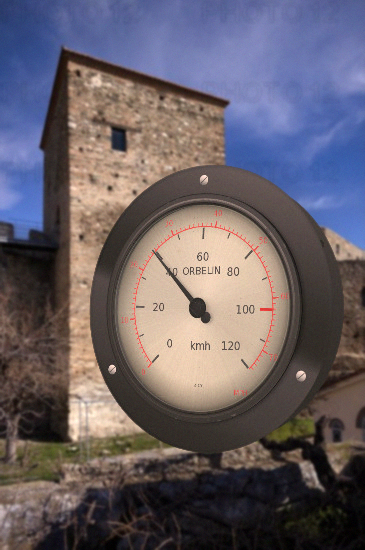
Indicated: {"value": 40, "unit": "km/h"}
